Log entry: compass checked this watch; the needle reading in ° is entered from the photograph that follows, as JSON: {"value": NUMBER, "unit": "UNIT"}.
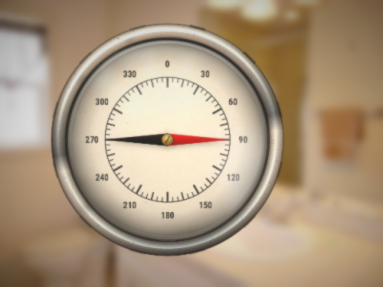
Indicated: {"value": 90, "unit": "°"}
